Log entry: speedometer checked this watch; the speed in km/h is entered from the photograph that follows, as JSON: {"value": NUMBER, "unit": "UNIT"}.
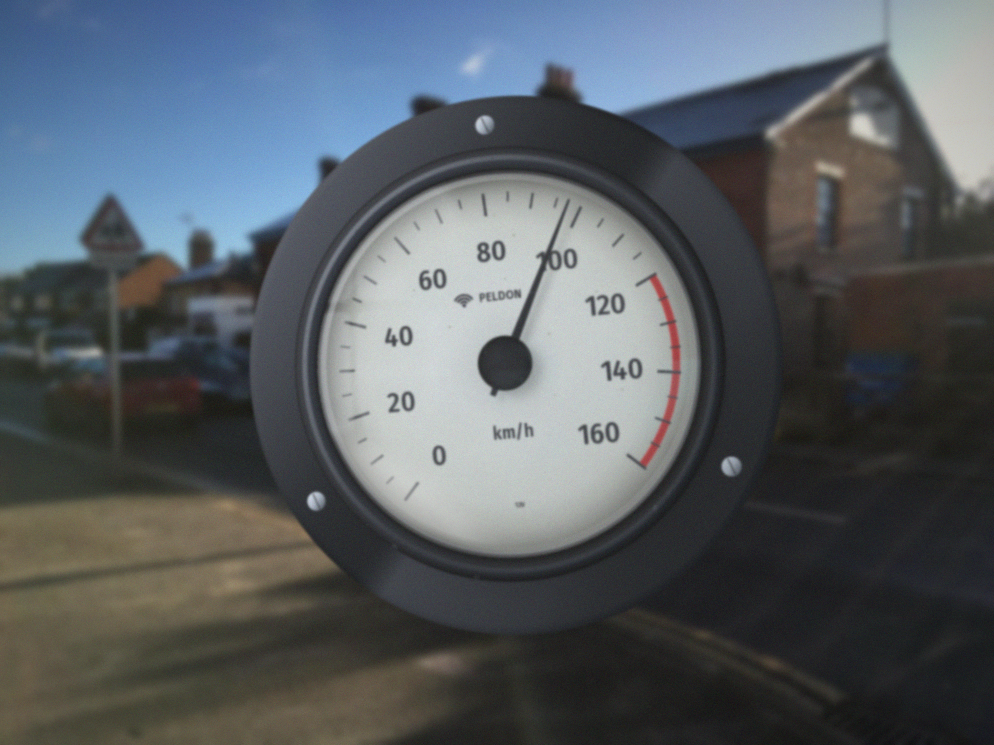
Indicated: {"value": 97.5, "unit": "km/h"}
